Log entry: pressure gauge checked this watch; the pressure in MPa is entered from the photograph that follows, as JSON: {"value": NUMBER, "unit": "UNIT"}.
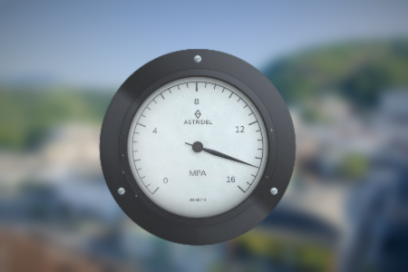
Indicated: {"value": 14.5, "unit": "MPa"}
